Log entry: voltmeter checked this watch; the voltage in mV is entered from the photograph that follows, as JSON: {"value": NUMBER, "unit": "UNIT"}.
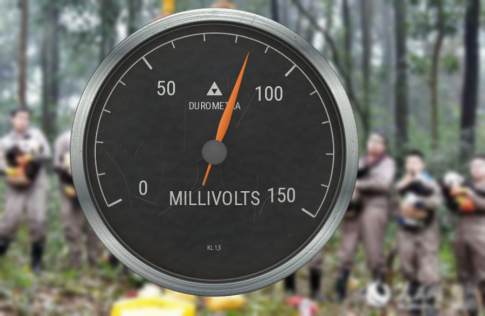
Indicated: {"value": 85, "unit": "mV"}
